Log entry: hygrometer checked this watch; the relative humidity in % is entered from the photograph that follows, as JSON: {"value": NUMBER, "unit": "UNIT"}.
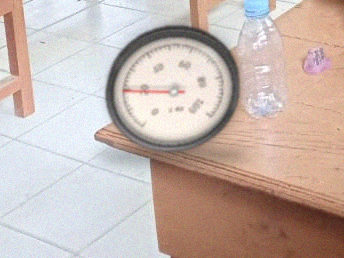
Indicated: {"value": 20, "unit": "%"}
